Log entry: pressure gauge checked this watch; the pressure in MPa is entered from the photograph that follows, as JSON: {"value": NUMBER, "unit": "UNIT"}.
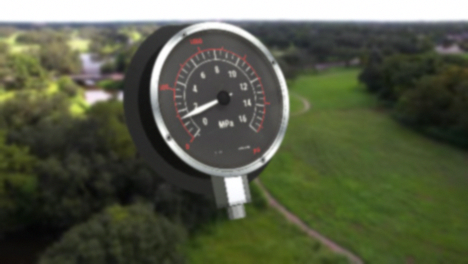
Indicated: {"value": 1.5, "unit": "MPa"}
